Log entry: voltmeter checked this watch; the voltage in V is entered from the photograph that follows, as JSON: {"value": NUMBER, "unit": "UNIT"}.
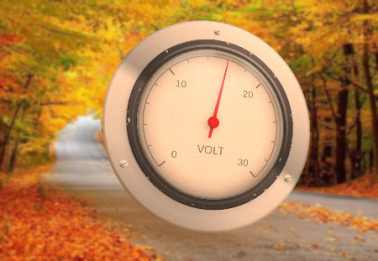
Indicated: {"value": 16, "unit": "V"}
